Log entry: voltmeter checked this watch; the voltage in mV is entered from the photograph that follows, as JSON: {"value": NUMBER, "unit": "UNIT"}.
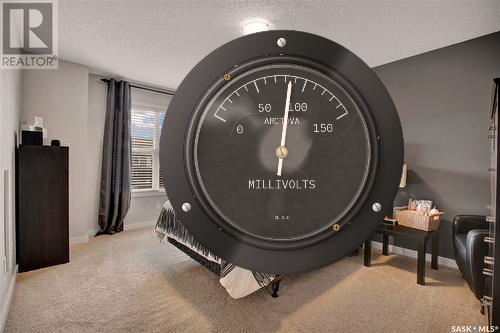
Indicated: {"value": 85, "unit": "mV"}
